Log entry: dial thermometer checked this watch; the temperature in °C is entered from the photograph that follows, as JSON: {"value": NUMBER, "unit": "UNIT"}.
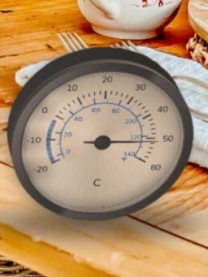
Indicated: {"value": 50, "unit": "°C"}
